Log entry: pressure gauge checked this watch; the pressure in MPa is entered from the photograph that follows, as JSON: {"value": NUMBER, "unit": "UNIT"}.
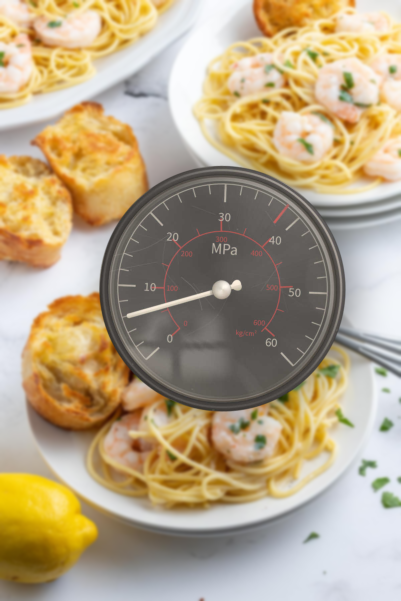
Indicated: {"value": 6, "unit": "MPa"}
